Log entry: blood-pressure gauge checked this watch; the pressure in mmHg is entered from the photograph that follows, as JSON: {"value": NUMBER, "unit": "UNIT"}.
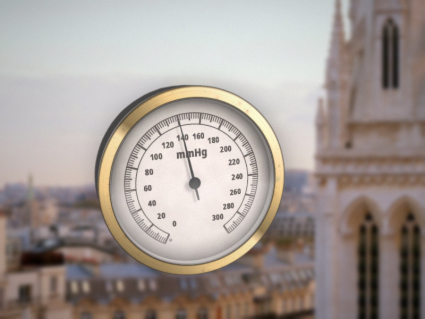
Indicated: {"value": 140, "unit": "mmHg"}
